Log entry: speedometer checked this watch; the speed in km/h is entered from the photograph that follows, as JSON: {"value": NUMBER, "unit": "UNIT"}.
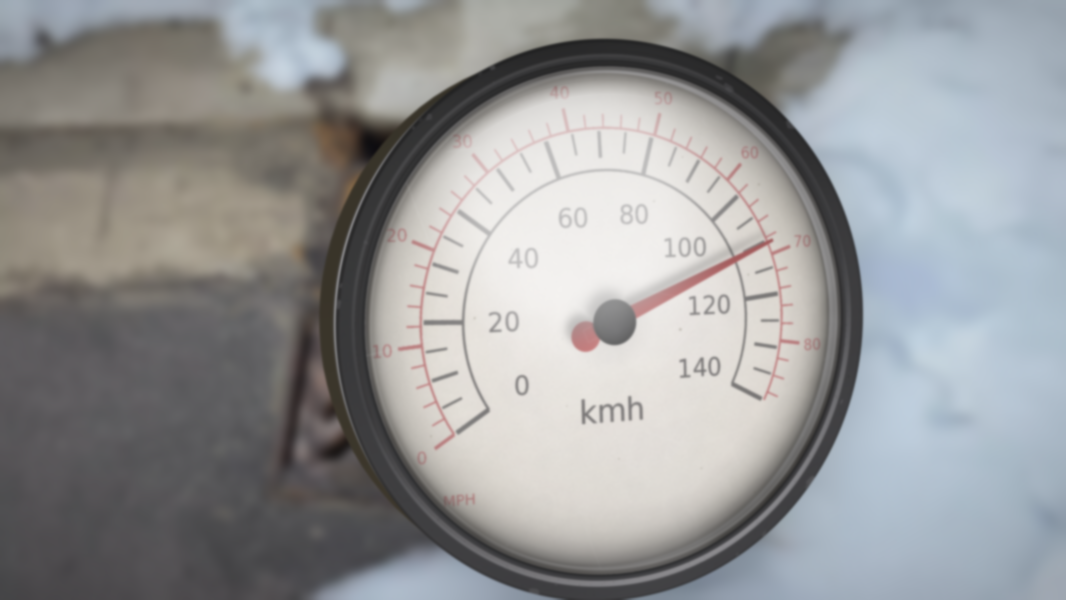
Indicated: {"value": 110, "unit": "km/h"}
